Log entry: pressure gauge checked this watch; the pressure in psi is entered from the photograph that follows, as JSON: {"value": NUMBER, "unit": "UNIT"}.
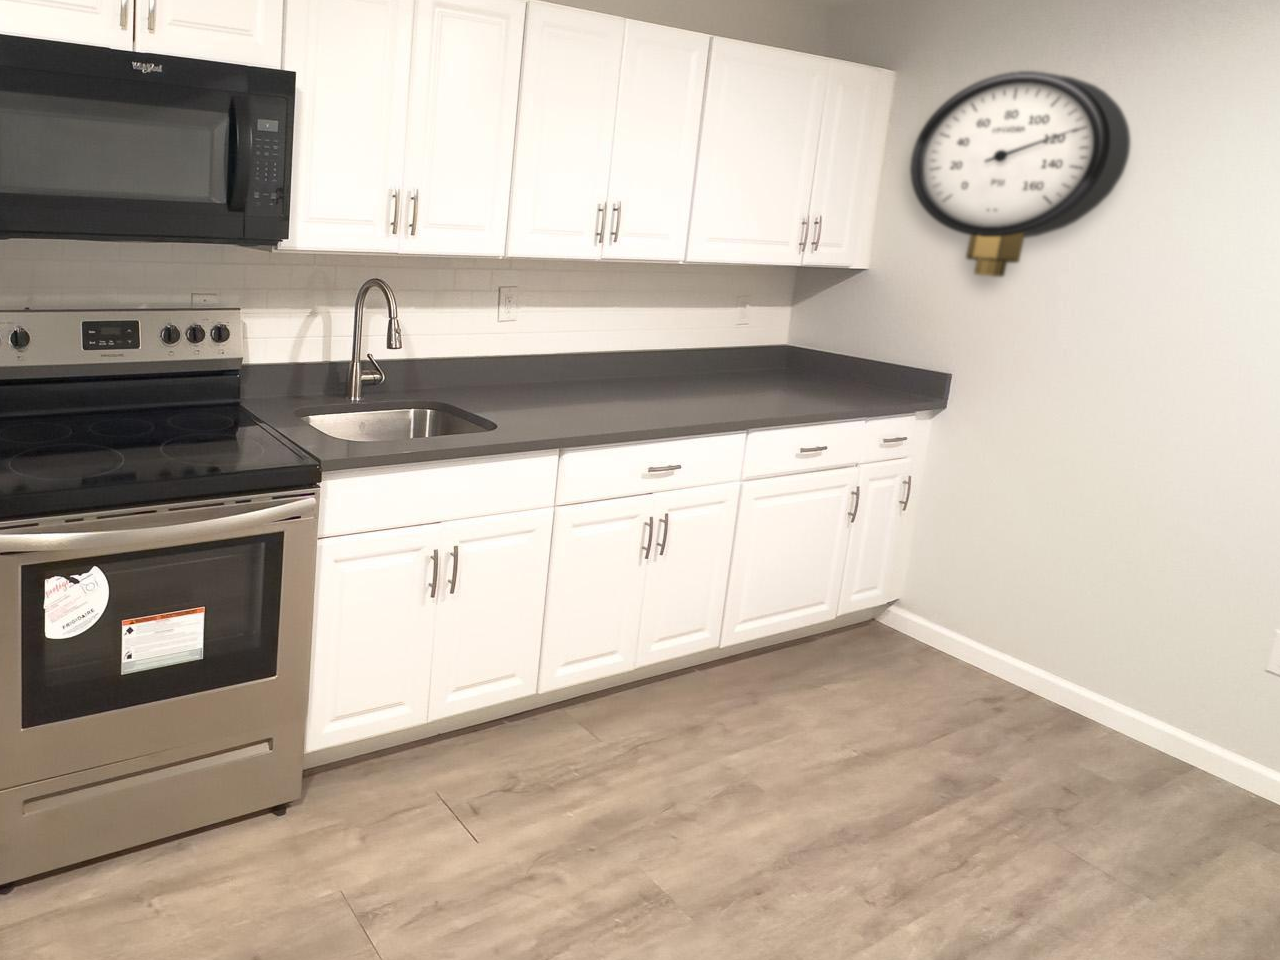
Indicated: {"value": 120, "unit": "psi"}
